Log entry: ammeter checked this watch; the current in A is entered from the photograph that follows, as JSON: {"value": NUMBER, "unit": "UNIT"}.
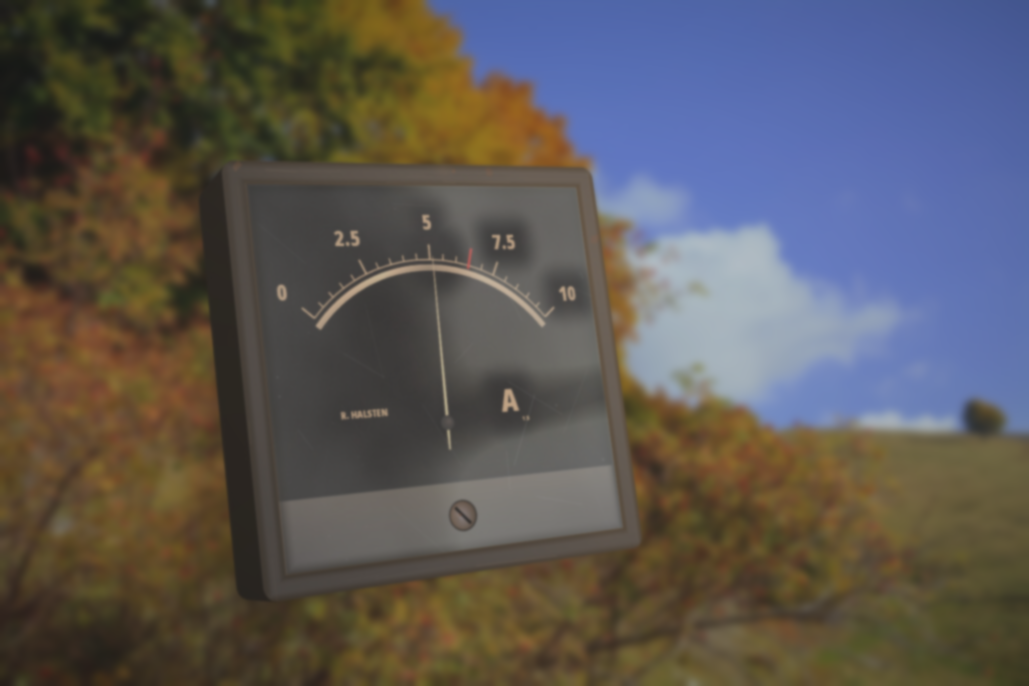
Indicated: {"value": 5, "unit": "A"}
